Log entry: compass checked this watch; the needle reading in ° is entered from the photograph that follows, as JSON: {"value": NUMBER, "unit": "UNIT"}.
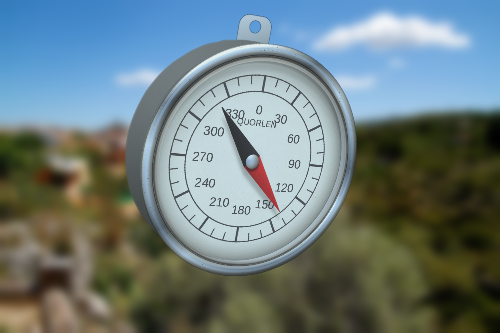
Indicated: {"value": 140, "unit": "°"}
